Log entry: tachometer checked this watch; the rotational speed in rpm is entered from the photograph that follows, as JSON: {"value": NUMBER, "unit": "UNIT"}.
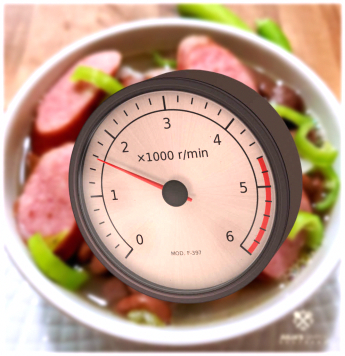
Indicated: {"value": 1600, "unit": "rpm"}
